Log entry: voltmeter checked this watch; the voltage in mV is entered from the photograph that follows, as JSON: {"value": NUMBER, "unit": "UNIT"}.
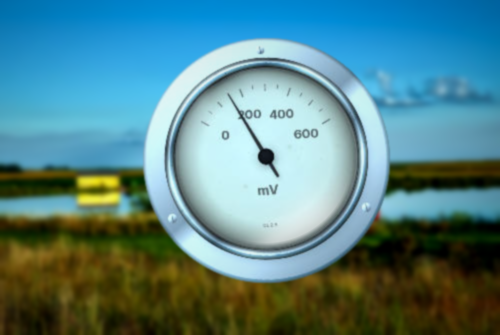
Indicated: {"value": 150, "unit": "mV"}
